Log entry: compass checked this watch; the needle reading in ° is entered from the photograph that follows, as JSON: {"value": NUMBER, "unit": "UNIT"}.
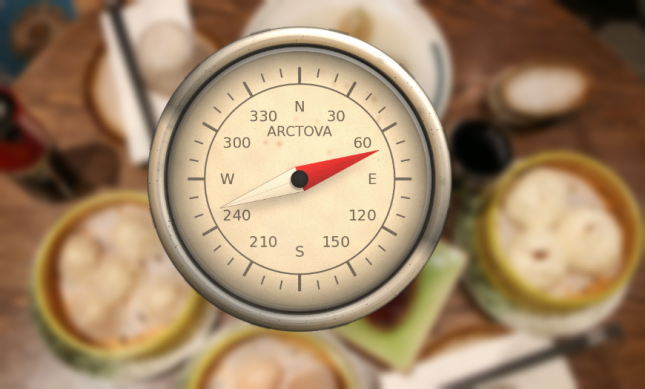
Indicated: {"value": 70, "unit": "°"}
